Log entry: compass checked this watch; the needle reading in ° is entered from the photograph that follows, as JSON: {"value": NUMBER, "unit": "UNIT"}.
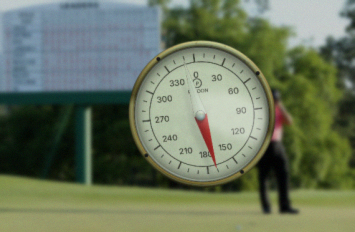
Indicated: {"value": 170, "unit": "°"}
